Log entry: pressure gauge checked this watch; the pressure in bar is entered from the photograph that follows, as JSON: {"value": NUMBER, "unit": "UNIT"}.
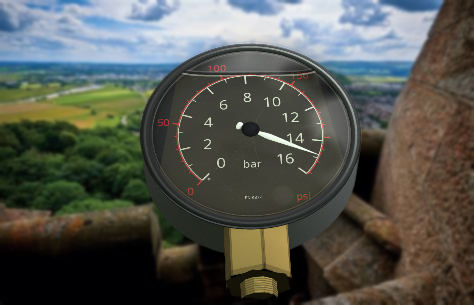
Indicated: {"value": 15, "unit": "bar"}
